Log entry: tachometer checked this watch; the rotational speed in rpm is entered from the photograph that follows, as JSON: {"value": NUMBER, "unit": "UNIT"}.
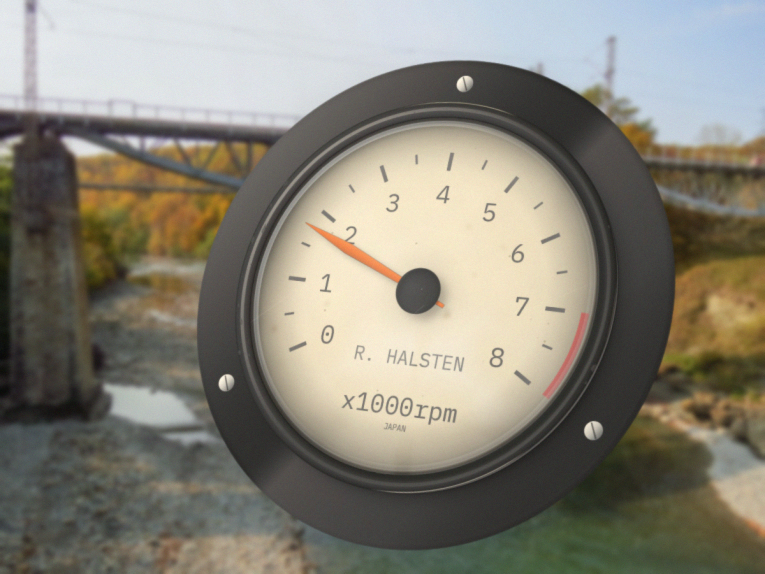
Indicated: {"value": 1750, "unit": "rpm"}
